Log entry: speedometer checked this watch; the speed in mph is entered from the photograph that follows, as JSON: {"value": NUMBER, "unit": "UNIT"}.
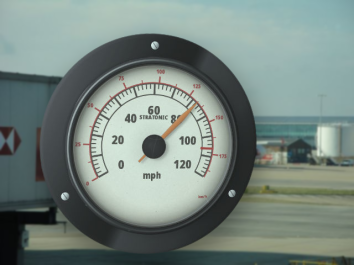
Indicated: {"value": 82, "unit": "mph"}
